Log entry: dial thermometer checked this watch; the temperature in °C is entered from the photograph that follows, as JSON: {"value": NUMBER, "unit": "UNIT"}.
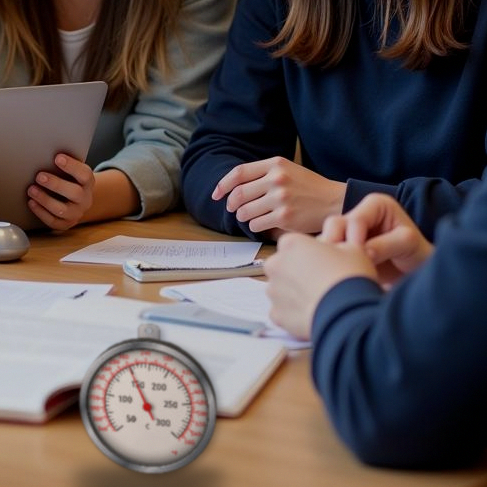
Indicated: {"value": 150, "unit": "°C"}
